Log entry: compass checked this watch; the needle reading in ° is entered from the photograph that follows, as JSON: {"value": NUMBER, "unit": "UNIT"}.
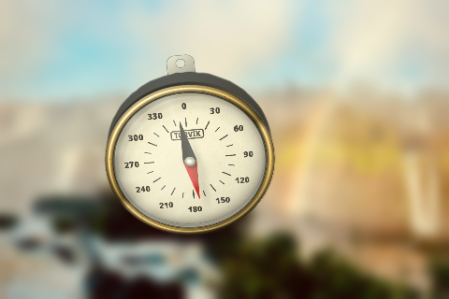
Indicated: {"value": 172.5, "unit": "°"}
